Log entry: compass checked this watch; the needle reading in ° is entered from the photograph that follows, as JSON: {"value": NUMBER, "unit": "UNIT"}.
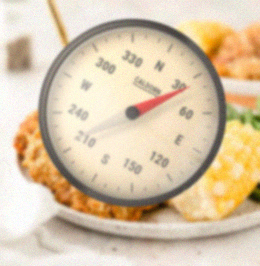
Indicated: {"value": 35, "unit": "°"}
